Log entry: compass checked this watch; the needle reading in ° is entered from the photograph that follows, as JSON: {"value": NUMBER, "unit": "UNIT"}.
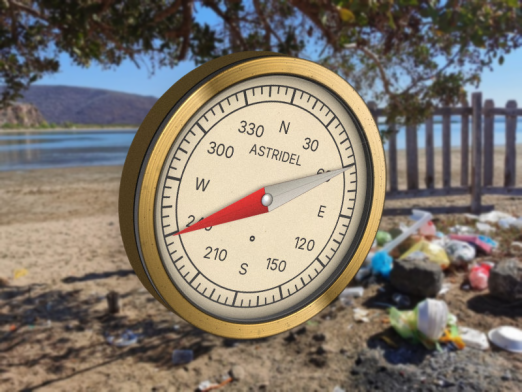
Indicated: {"value": 240, "unit": "°"}
